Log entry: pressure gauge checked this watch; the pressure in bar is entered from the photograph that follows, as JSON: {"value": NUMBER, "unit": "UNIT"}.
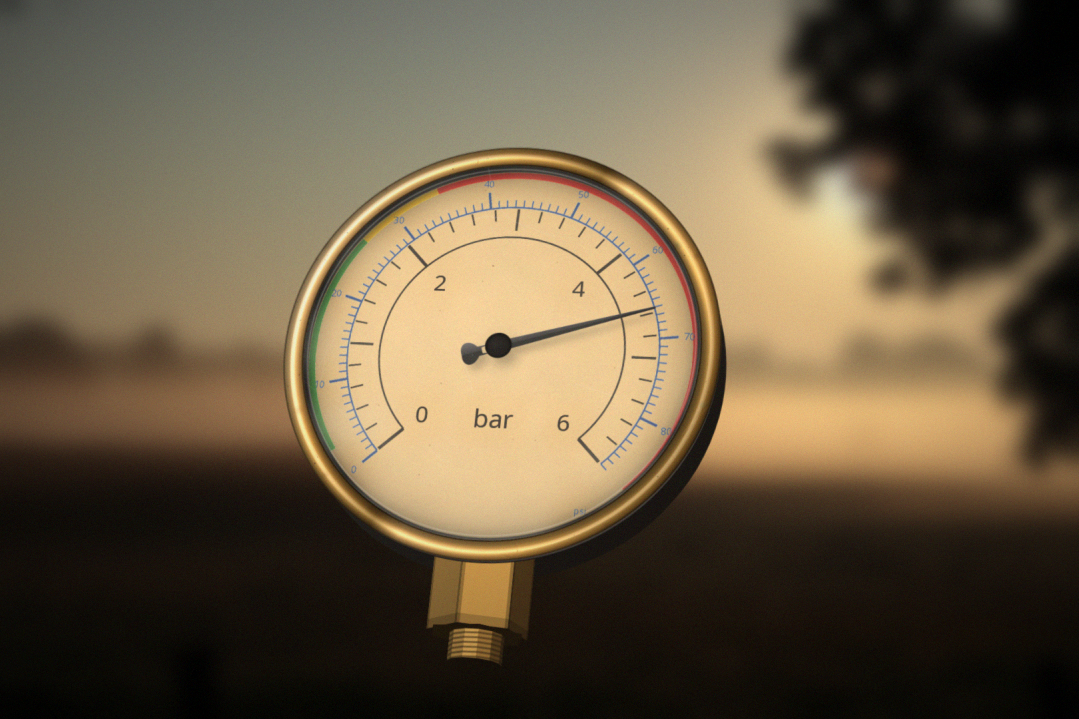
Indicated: {"value": 4.6, "unit": "bar"}
